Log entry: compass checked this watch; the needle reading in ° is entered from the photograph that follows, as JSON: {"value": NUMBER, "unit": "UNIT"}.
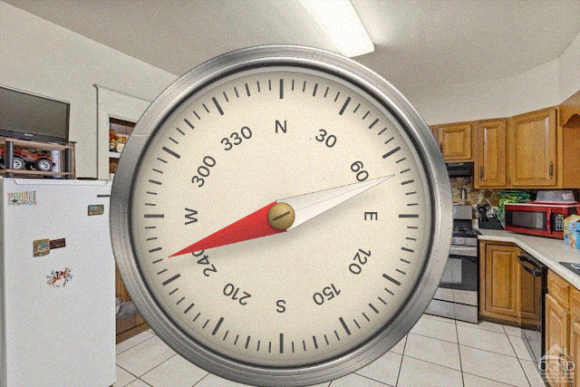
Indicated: {"value": 250, "unit": "°"}
